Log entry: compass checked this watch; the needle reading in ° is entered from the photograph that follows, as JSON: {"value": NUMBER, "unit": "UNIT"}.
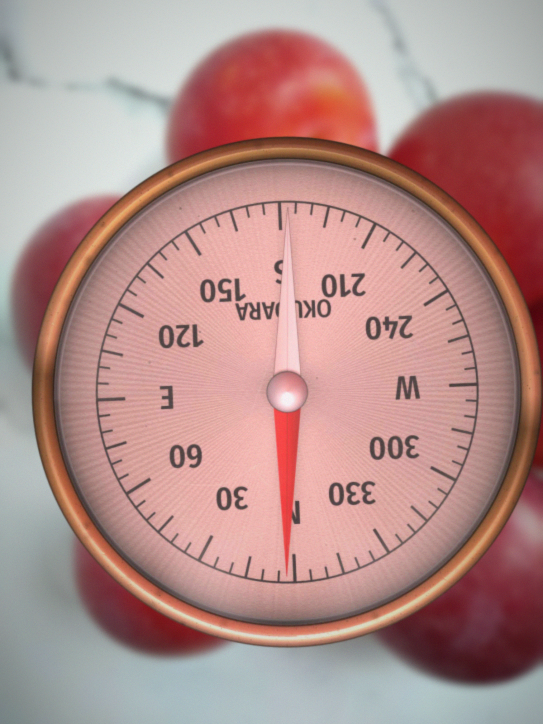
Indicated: {"value": 2.5, "unit": "°"}
